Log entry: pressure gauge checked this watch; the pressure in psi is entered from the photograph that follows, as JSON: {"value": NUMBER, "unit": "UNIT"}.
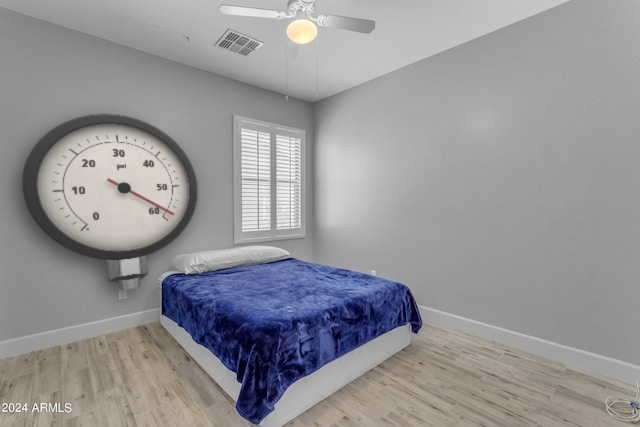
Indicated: {"value": 58, "unit": "psi"}
